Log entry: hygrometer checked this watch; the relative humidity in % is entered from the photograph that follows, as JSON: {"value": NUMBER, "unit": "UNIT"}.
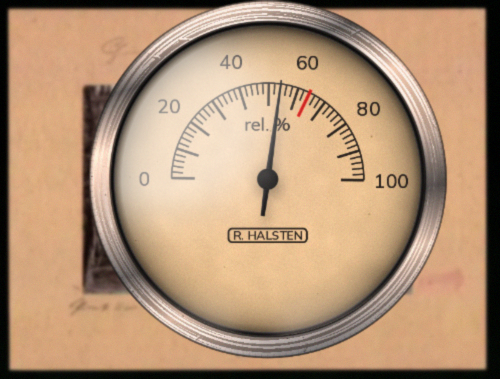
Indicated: {"value": 54, "unit": "%"}
